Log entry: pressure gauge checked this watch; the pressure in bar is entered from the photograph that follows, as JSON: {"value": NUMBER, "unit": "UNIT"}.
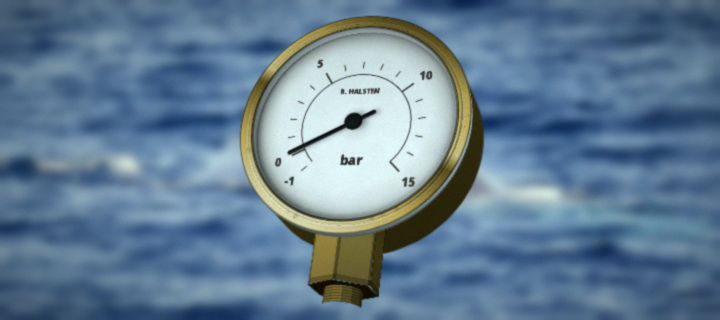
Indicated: {"value": 0, "unit": "bar"}
